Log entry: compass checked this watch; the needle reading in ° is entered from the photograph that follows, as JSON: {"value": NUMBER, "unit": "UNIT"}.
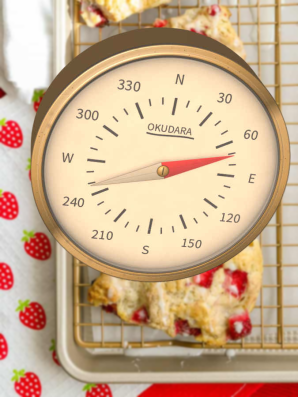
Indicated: {"value": 70, "unit": "°"}
